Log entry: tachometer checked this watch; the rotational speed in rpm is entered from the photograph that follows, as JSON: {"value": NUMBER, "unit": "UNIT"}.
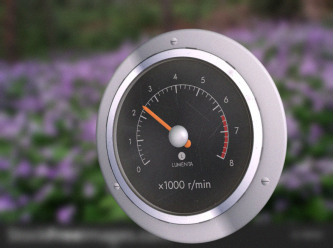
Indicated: {"value": 2400, "unit": "rpm"}
